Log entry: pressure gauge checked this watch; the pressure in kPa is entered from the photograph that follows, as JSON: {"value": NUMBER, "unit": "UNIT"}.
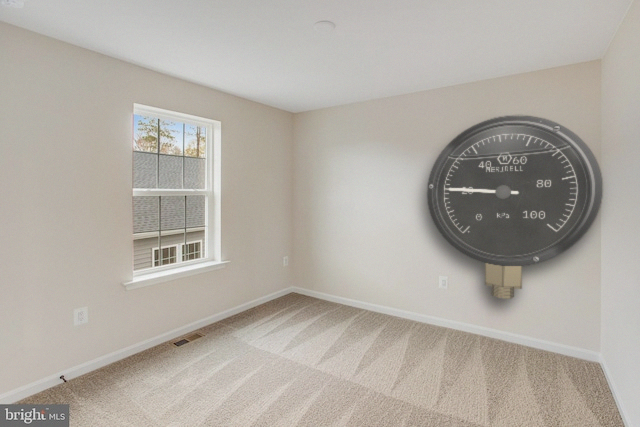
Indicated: {"value": 20, "unit": "kPa"}
